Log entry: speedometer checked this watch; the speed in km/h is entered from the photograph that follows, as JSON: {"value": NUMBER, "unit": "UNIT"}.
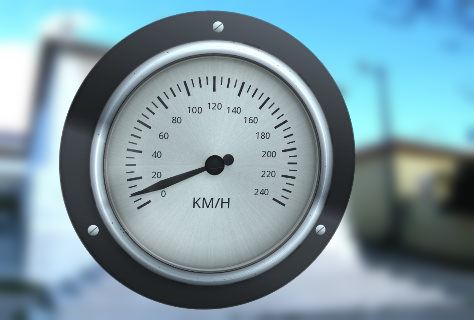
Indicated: {"value": 10, "unit": "km/h"}
